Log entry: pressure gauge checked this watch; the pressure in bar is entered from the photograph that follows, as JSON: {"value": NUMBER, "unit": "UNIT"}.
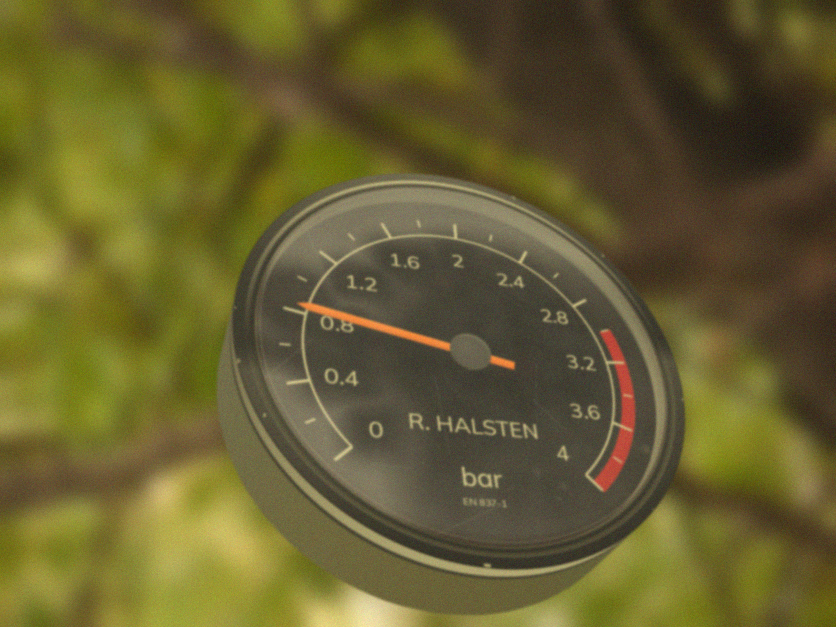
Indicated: {"value": 0.8, "unit": "bar"}
